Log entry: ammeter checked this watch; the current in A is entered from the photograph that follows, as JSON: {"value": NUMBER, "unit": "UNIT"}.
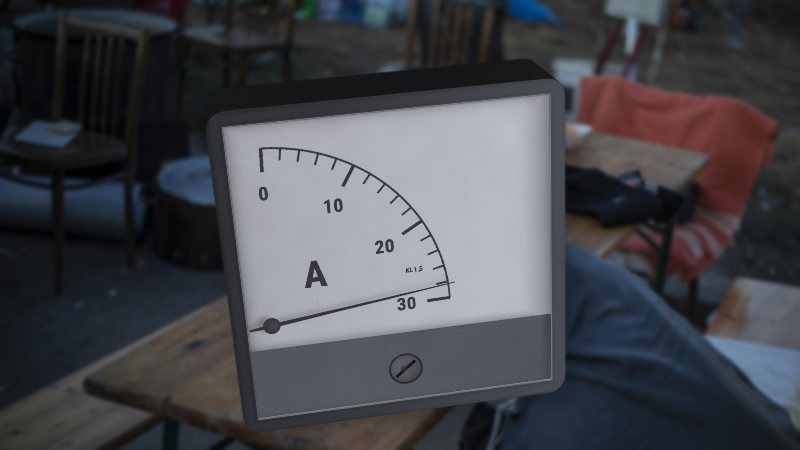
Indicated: {"value": 28, "unit": "A"}
